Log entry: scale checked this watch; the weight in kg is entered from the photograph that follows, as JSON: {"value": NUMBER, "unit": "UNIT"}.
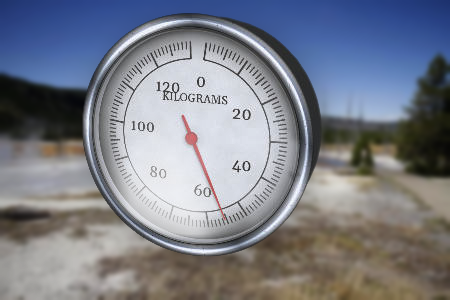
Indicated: {"value": 55, "unit": "kg"}
